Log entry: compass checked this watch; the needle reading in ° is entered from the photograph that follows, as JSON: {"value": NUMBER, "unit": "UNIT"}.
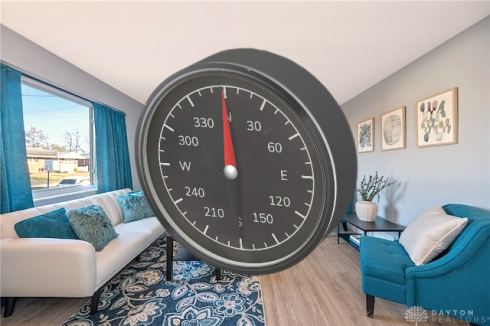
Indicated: {"value": 0, "unit": "°"}
